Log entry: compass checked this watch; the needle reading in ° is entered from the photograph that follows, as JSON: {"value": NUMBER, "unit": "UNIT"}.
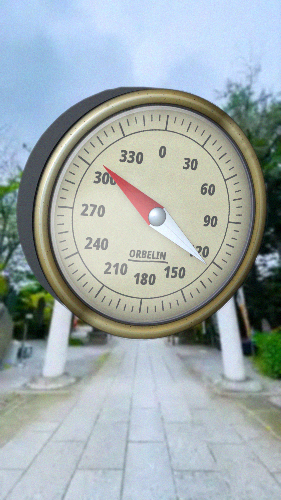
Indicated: {"value": 305, "unit": "°"}
